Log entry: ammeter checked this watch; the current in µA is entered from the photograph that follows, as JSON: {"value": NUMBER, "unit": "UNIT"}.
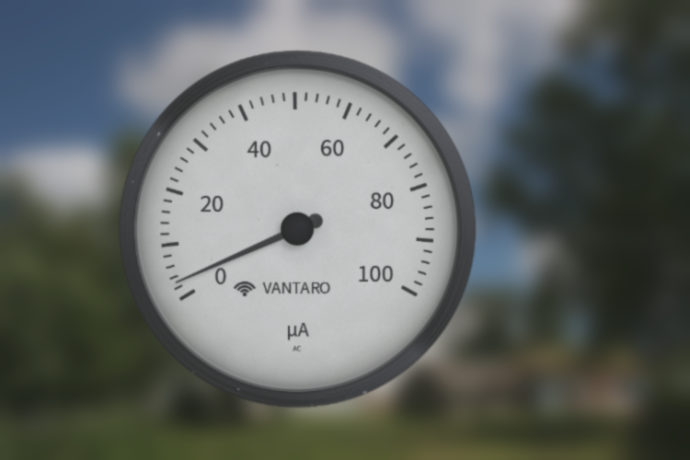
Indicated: {"value": 3, "unit": "µA"}
